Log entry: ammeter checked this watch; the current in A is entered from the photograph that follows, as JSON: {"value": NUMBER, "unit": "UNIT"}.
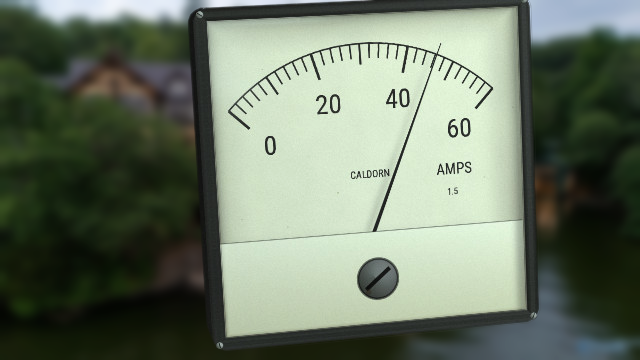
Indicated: {"value": 46, "unit": "A"}
